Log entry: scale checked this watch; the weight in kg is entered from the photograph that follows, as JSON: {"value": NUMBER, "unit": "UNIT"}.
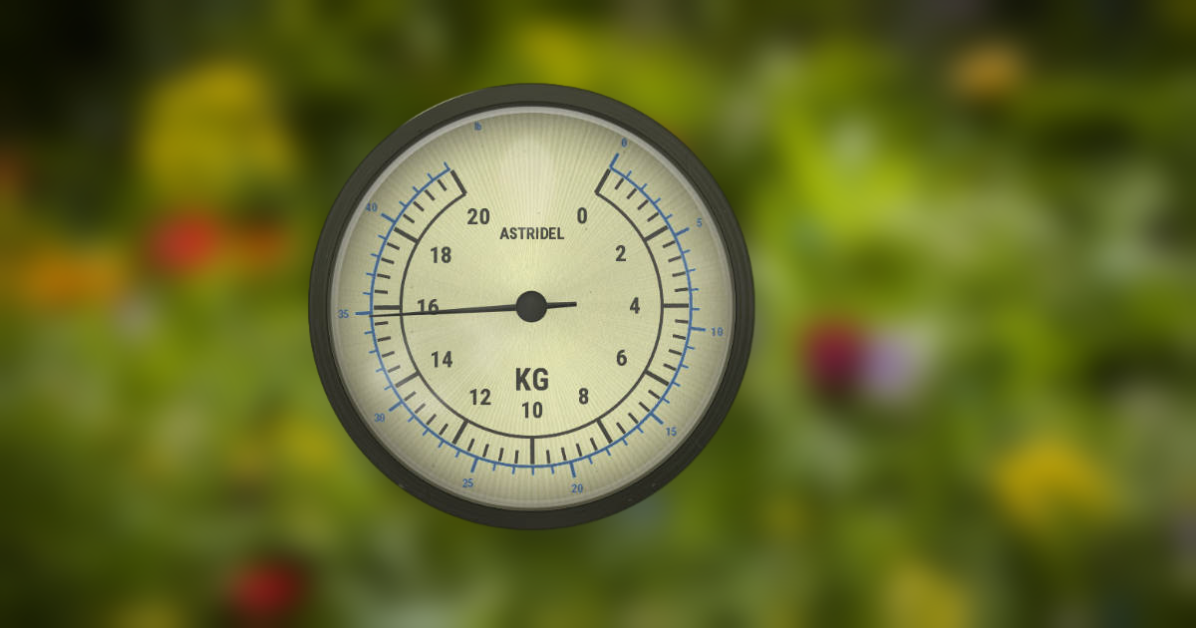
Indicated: {"value": 15.8, "unit": "kg"}
